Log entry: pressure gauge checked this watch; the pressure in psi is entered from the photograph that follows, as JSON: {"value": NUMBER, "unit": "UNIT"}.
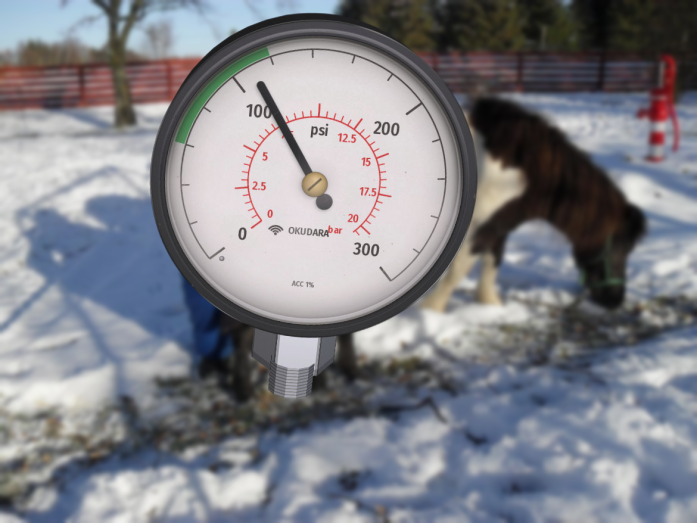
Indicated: {"value": 110, "unit": "psi"}
